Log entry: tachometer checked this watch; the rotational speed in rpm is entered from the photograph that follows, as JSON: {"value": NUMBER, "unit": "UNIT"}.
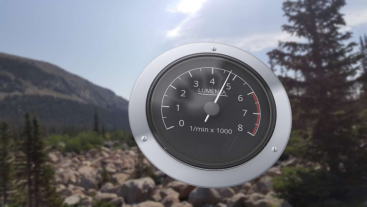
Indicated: {"value": 4750, "unit": "rpm"}
